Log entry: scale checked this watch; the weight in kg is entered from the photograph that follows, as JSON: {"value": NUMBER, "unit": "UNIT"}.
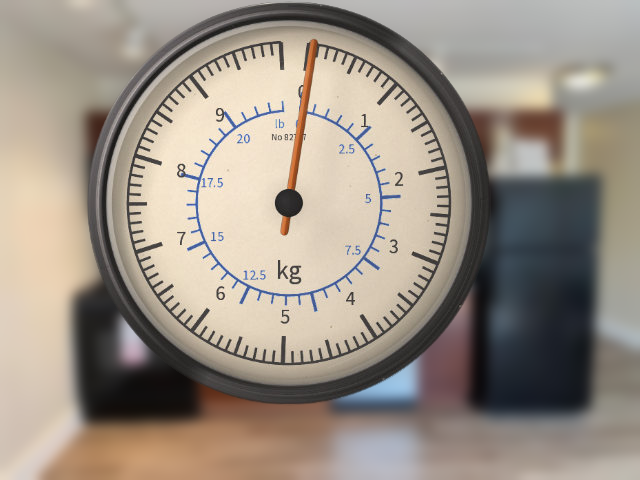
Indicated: {"value": 0.05, "unit": "kg"}
